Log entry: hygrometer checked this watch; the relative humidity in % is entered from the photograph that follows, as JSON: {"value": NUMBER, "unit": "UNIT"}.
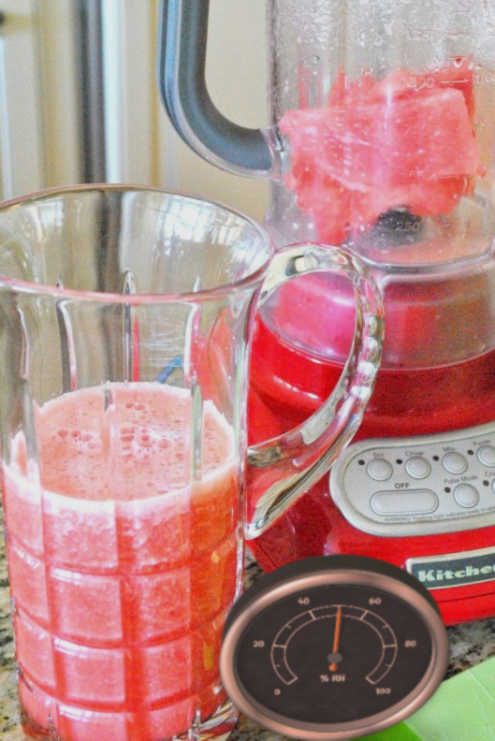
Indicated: {"value": 50, "unit": "%"}
